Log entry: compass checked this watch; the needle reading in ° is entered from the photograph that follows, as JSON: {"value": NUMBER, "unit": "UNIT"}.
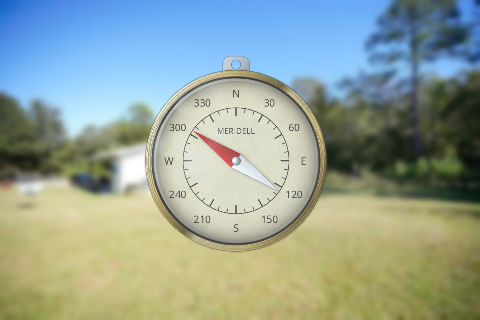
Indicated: {"value": 305, "unit": "°"}
